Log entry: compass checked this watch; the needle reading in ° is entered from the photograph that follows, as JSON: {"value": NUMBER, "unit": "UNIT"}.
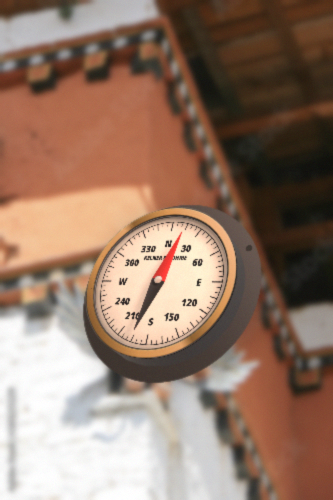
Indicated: {"value": 15, "unit": "°"}
